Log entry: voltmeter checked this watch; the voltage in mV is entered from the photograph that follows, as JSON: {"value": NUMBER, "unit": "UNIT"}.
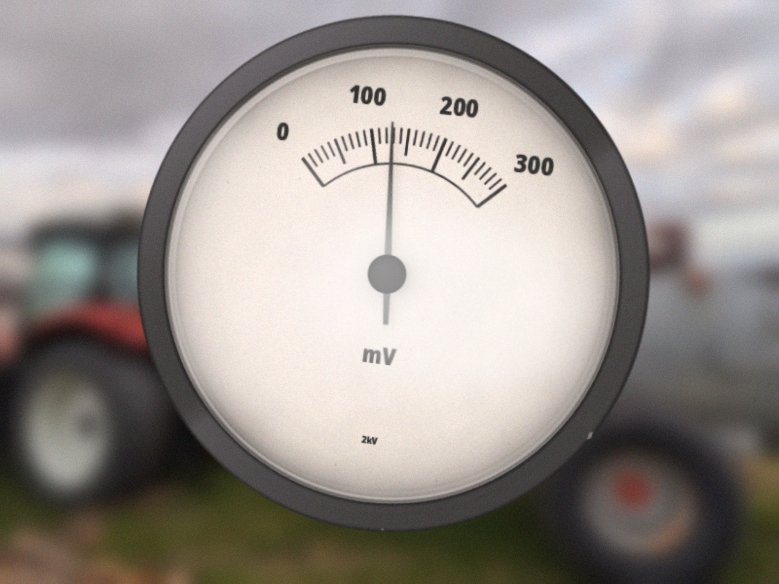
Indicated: {"value": 130, "unit": "mV"}
